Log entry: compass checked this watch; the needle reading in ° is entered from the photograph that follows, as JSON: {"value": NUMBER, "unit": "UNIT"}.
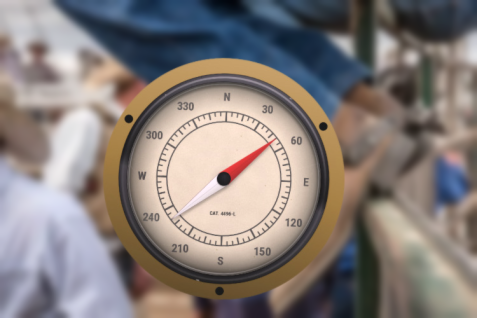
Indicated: {"value": 50, "unit": "°"}
